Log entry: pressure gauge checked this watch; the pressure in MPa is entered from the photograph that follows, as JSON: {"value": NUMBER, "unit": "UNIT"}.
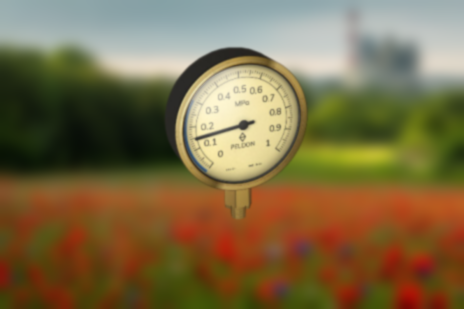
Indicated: {"value": 0.15, "unit": "MPa"}
